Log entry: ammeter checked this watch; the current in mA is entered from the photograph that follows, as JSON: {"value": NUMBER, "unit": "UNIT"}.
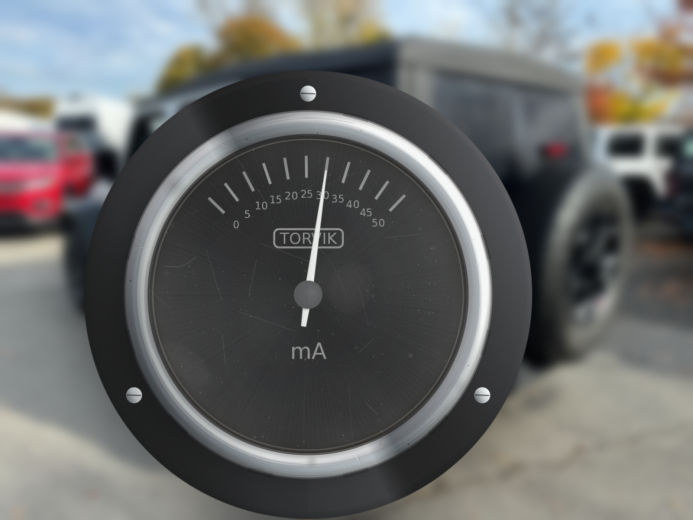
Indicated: {"value": 30, "unit": "mA"}
